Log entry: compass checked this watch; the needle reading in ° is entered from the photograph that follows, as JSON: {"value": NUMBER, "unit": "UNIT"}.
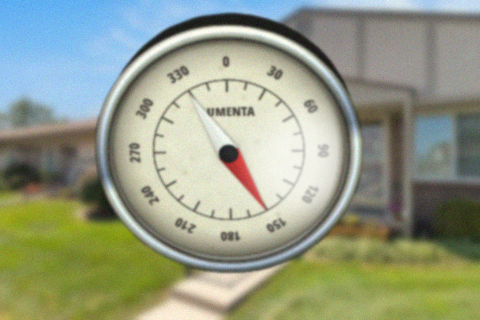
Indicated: {"value": 150, "unit": "°"}
